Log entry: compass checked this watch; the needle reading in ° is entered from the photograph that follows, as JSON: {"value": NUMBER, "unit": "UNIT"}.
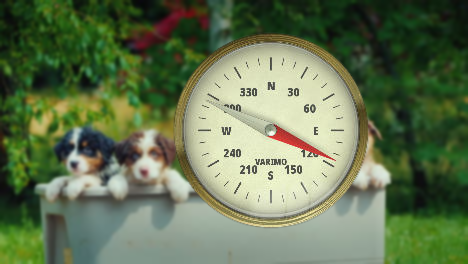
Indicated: {"value": 115, "unit": "°"}
